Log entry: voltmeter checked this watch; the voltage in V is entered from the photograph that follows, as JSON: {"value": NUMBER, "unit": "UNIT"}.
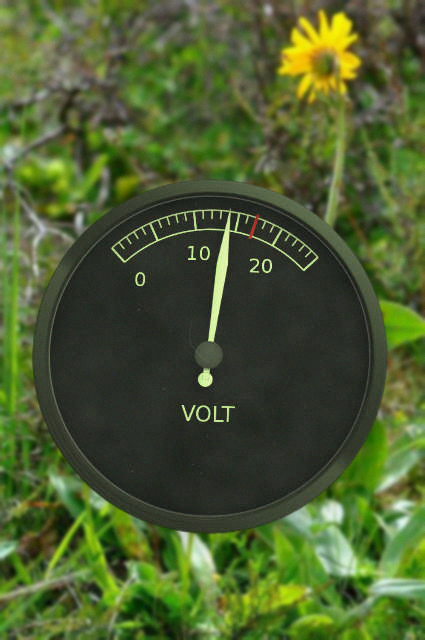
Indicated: {"value": 14, "unit": "V"}
